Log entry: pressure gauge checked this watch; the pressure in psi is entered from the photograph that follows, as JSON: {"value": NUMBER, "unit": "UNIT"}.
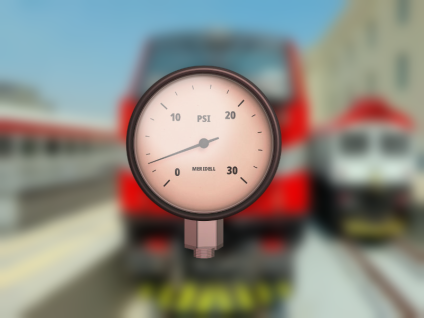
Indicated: {"value": 3, "unit": "psi"}
